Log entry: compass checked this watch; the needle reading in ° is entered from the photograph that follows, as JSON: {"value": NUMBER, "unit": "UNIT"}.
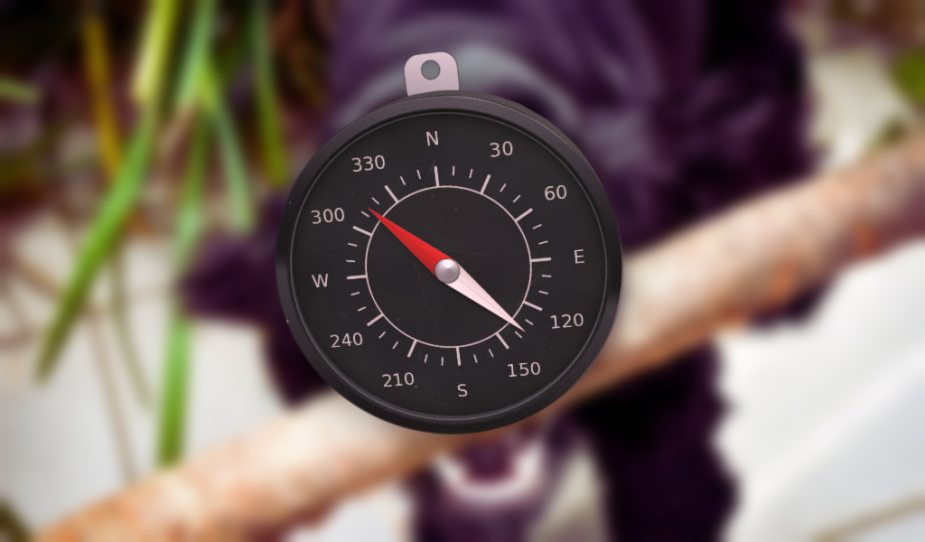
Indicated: {"value": 315, "unit": "°"}
